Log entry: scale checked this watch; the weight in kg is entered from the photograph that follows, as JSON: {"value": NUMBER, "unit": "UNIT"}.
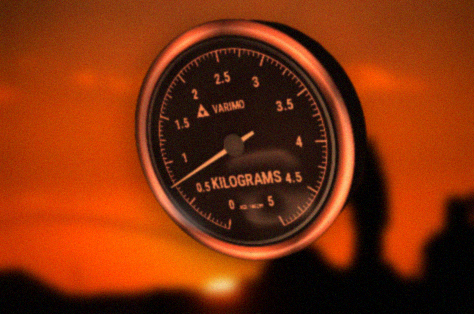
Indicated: {"value": 0.75, "unit": "kg"}
